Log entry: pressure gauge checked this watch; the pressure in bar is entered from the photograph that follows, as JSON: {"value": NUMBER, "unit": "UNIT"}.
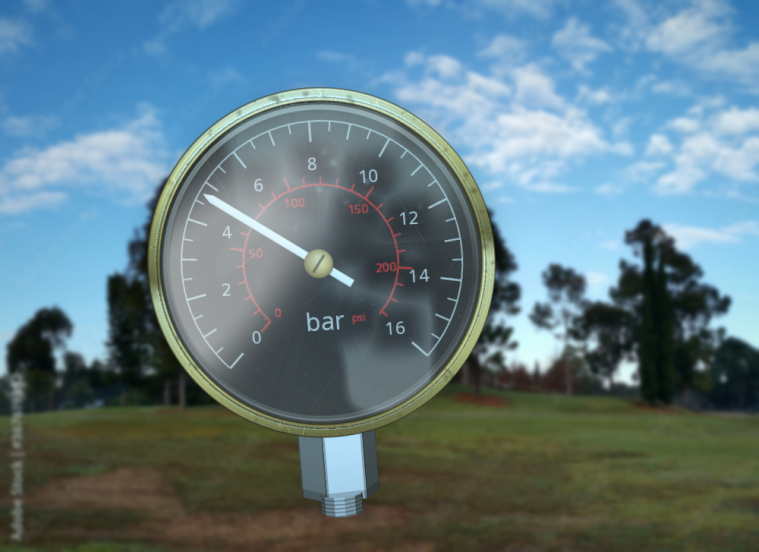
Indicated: {"value": 4.75, "unit": "bar"}
